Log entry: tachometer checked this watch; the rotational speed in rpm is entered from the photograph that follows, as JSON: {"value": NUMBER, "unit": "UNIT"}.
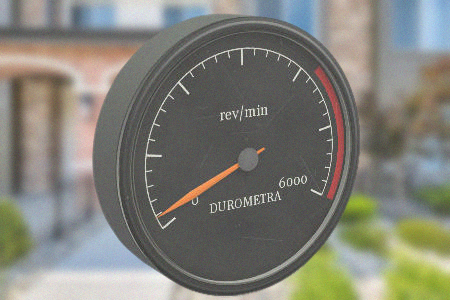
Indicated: {"value": 200, "unit": "rpm"}
